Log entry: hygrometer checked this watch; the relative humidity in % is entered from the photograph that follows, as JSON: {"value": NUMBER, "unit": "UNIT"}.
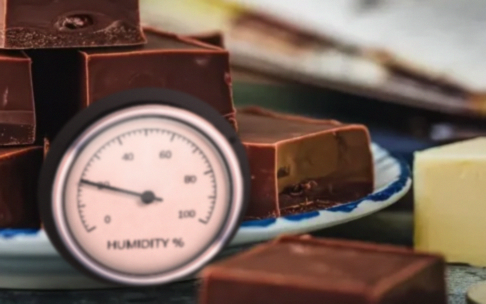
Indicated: {"value": 20, "unit": "%"}
